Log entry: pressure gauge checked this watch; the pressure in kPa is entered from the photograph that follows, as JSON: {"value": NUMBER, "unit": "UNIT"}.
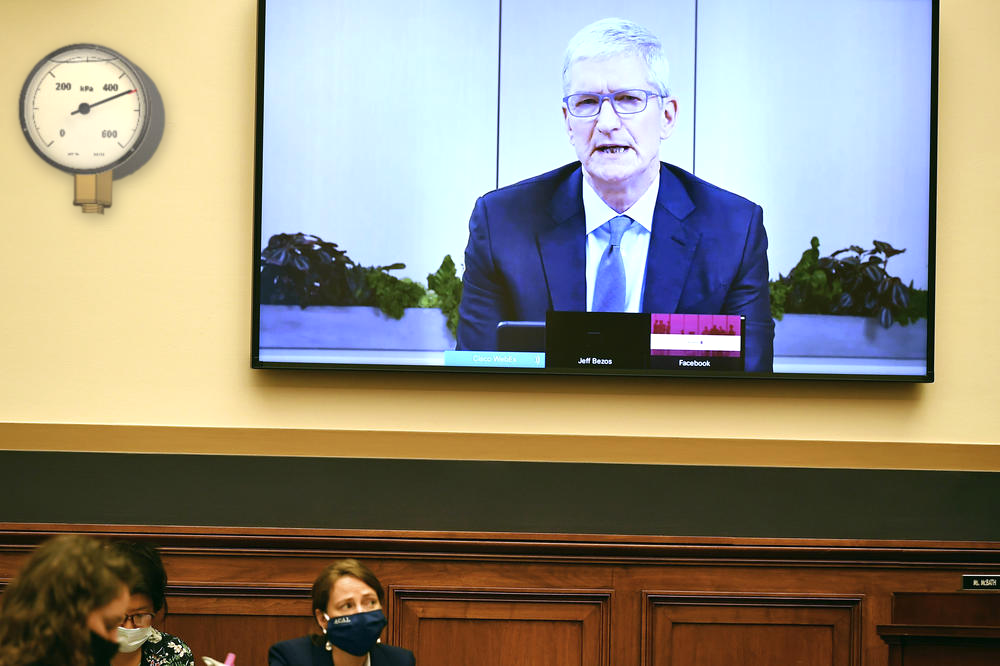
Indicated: {"value": 450, "unit": "kPa"}
